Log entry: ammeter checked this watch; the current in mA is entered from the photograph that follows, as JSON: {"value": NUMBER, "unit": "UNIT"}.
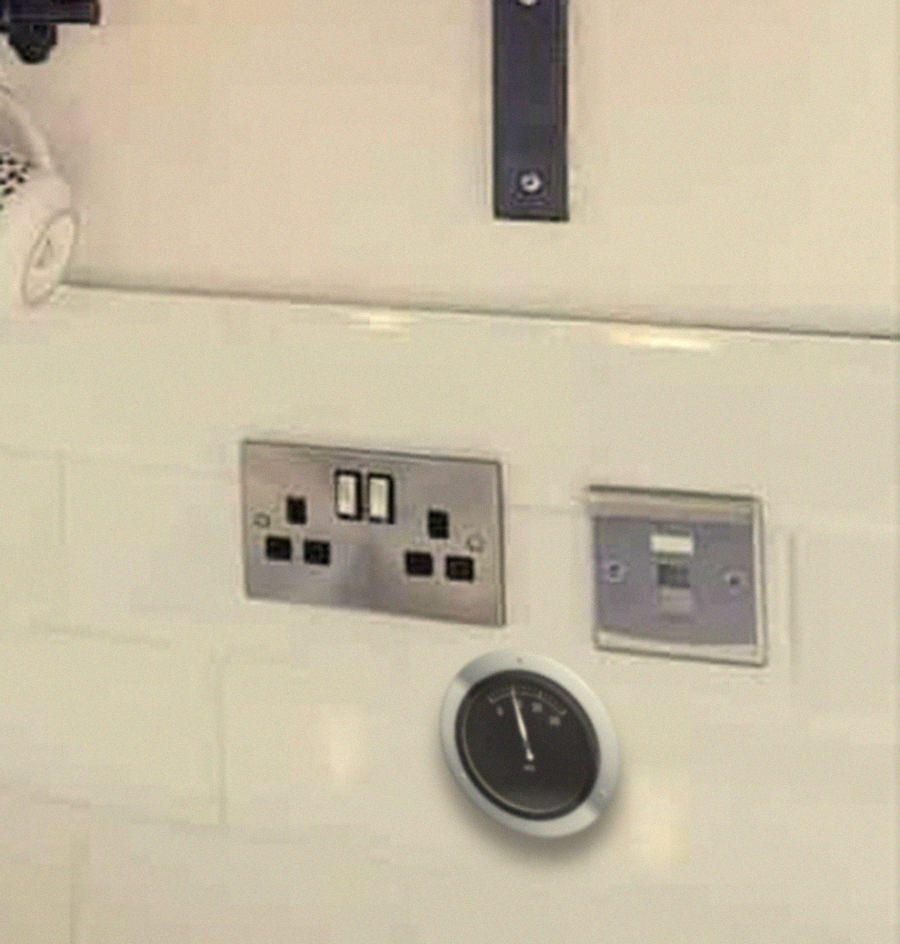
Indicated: {"value": 10, "unit": "mA"}
